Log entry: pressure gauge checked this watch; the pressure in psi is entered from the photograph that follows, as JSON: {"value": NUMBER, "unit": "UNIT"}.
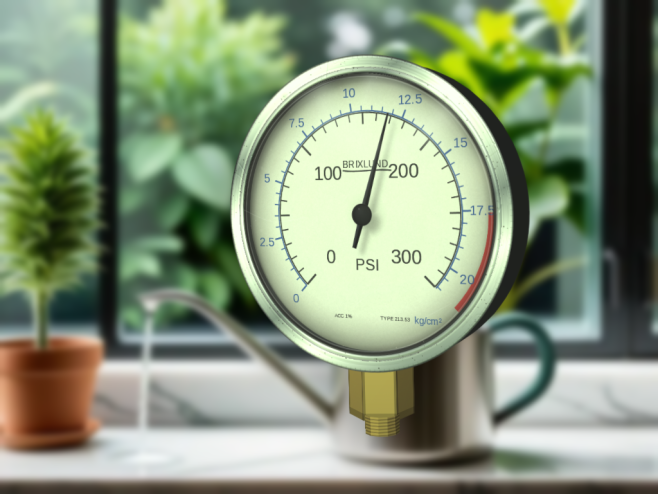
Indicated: {"value": 170, "unit": "psi"}
